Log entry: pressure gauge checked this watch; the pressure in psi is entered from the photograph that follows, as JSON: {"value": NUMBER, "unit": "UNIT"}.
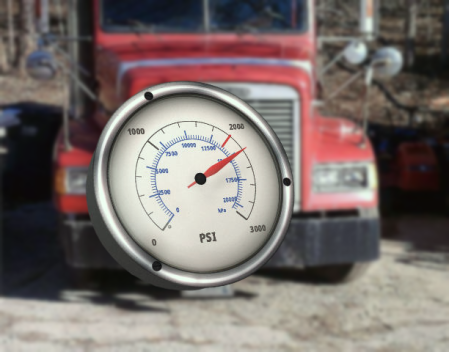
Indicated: {"value": 2200, "unit": "psi"}
